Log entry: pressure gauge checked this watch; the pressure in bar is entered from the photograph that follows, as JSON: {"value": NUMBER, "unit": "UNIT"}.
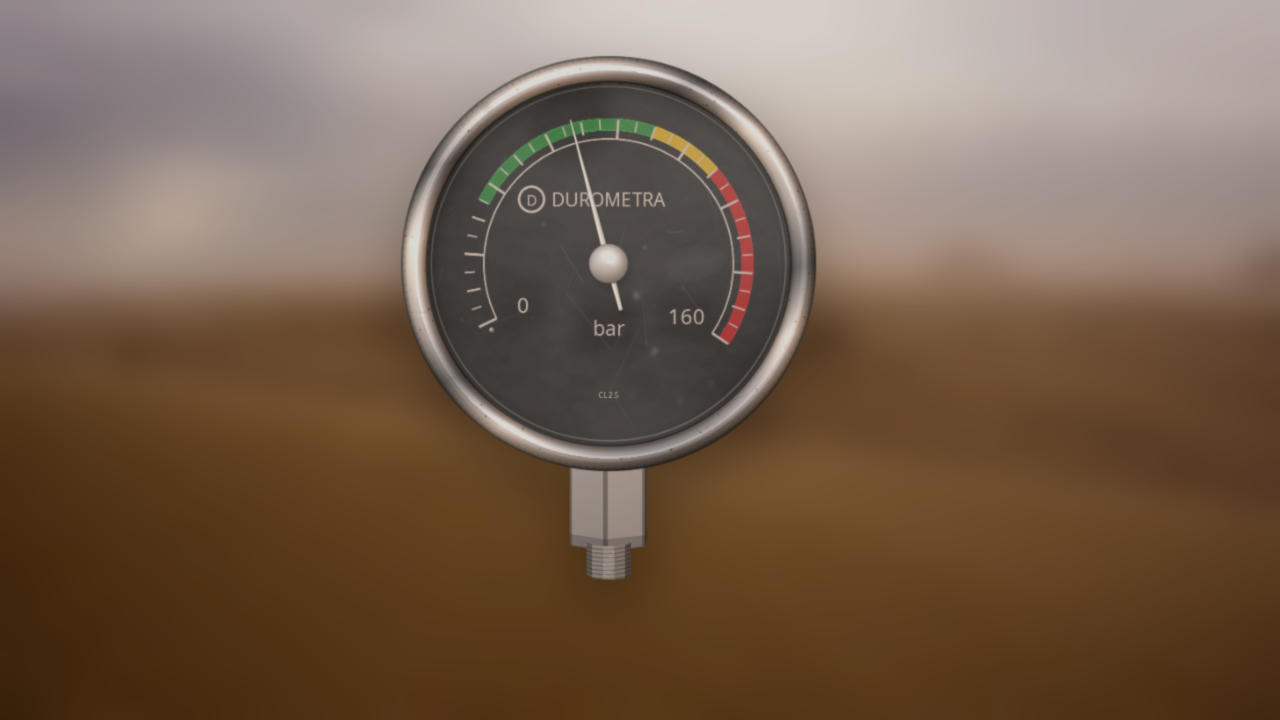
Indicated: {"value": 67.5, "unit": "bar"}
